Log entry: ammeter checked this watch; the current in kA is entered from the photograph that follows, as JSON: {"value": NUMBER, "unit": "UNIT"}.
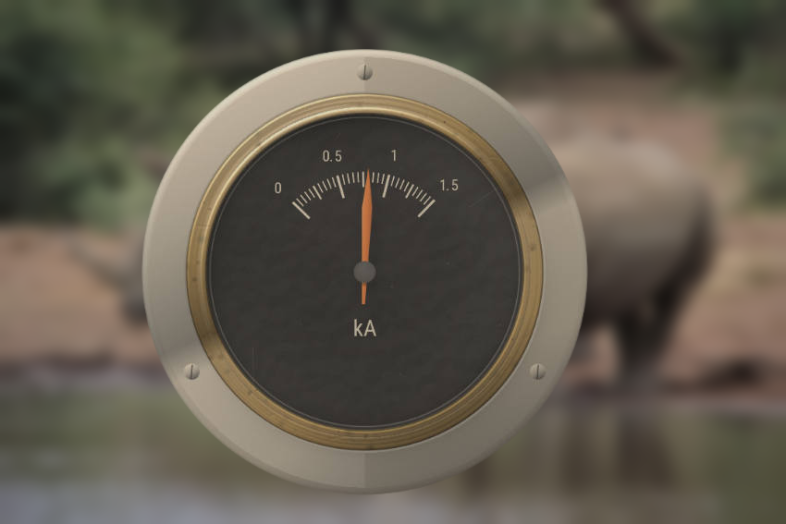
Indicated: {"value": 0.8, "unit": "kA"}
